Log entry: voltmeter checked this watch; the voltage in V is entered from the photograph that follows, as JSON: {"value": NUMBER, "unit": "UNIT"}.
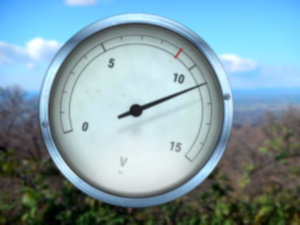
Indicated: {"value": 11, "unit": "V"}
